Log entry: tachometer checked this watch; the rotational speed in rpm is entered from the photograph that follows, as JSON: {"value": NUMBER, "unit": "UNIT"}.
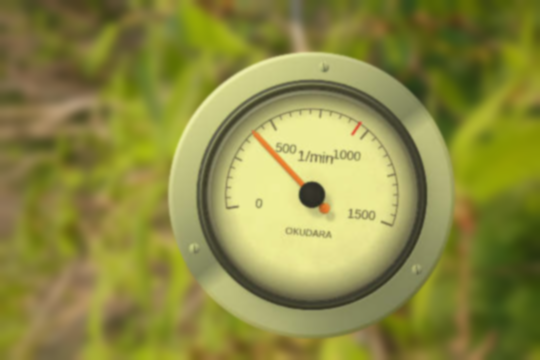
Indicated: {"value": 400, "unit": "rpm"}
